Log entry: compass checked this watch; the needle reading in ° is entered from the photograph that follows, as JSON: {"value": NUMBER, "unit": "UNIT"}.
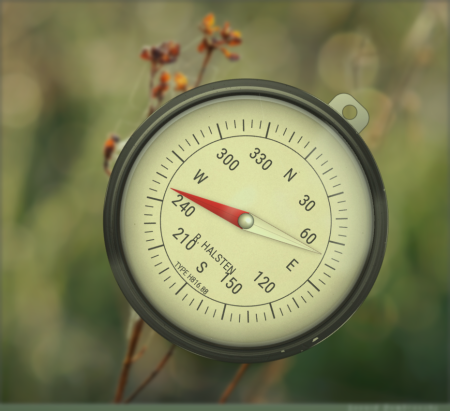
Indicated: {"value": 250, "unit": "°"}
